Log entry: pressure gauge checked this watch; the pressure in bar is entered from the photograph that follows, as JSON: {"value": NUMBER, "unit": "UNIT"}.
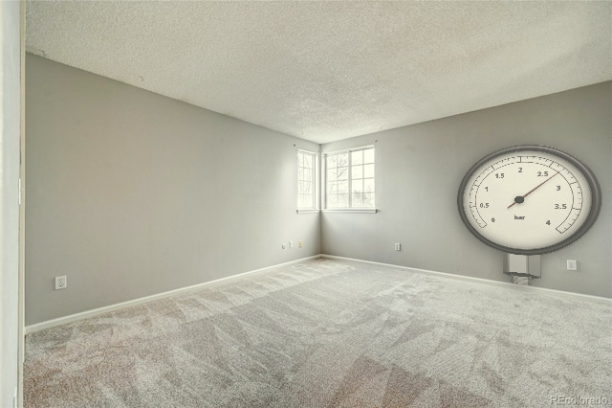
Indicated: {"value": 2.7, "unit": "bar"}
